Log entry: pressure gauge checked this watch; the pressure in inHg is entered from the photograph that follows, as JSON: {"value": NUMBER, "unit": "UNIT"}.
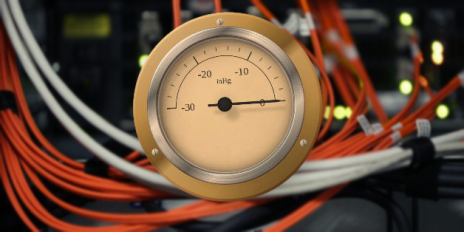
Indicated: {"value": 0, "unit": "inHg"}
